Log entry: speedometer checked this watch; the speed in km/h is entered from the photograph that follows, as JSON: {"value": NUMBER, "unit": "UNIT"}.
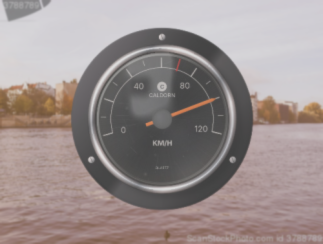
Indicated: {"value": 100, "unit": "km/h"}
